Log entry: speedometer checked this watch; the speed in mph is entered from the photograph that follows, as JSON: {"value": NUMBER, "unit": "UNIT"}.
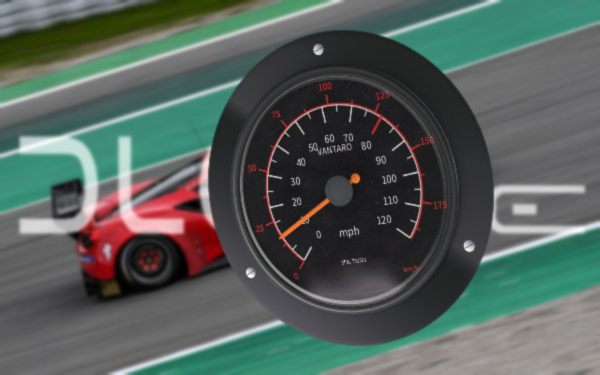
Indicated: {"value": 10, "unit": "mph"}
